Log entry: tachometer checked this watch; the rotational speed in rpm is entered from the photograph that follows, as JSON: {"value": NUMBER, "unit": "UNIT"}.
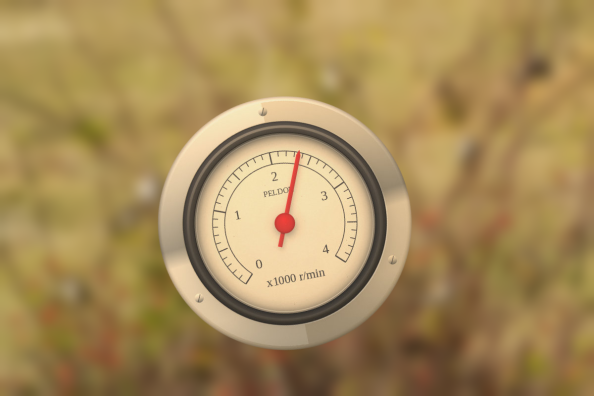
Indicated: {"value": 2350, "unit": "rpm"}
